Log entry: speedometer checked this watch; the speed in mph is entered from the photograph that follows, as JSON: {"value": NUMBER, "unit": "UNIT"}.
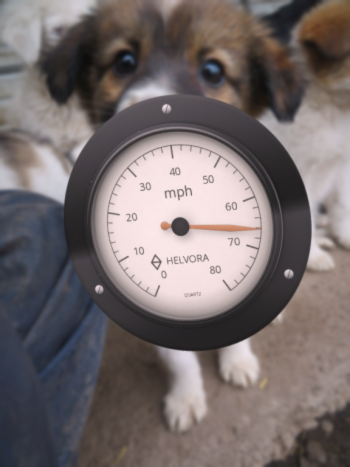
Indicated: {"value": 66, "unit": "mph"}
